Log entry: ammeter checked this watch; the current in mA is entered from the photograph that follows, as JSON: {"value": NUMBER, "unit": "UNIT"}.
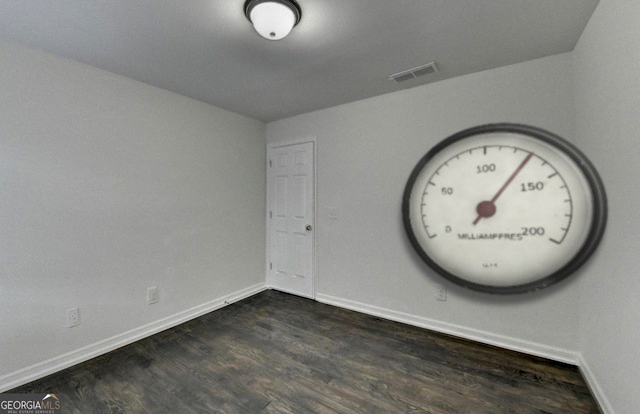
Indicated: {"value": 130, "unit": "mA"}
